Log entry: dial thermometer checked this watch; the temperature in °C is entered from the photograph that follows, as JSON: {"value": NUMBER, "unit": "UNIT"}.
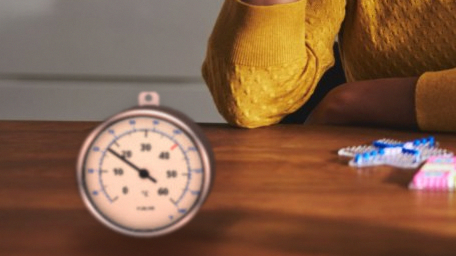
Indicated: {"value": 17.5, "unit": "°C"}
